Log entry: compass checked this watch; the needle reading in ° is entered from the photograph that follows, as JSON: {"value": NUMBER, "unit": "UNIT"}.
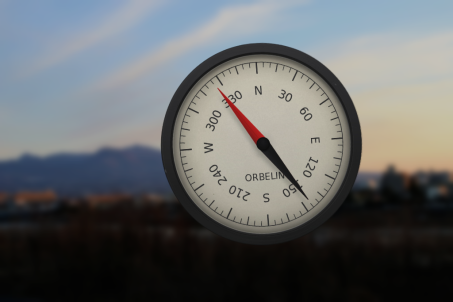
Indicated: {"value": 325, "unit": "°"}
